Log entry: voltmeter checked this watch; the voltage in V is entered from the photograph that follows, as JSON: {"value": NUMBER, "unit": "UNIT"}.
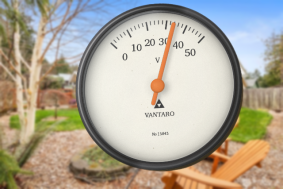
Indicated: {"value": 34, "unit": "V"}
